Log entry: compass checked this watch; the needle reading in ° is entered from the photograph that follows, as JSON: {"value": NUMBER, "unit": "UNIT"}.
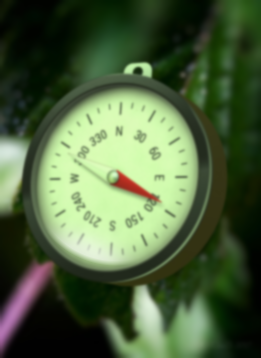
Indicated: {"value": 115, "unit": "°"}
